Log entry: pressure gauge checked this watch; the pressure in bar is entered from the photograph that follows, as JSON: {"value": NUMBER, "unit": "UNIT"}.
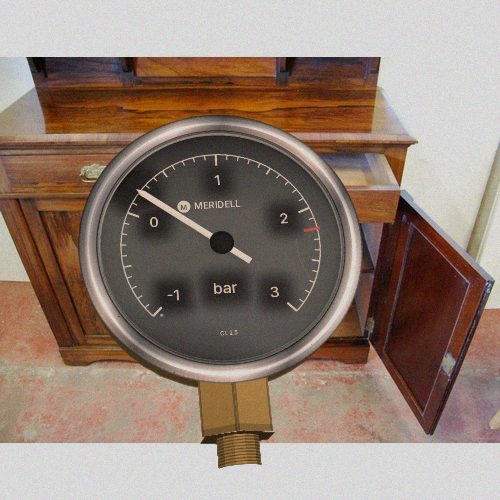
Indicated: {"value": 0.2, "unit": "bar"}
